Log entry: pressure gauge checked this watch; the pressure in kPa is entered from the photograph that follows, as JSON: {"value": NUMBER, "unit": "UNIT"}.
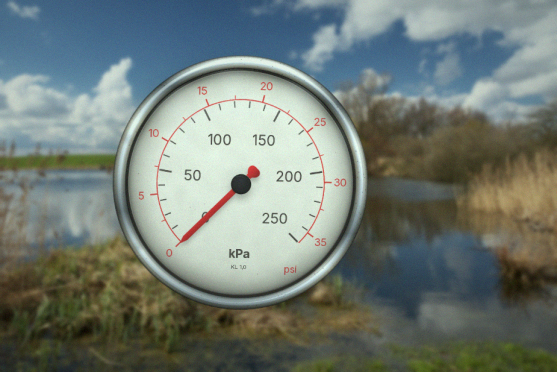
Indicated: {"value": 0, "unit": "kPa"}
